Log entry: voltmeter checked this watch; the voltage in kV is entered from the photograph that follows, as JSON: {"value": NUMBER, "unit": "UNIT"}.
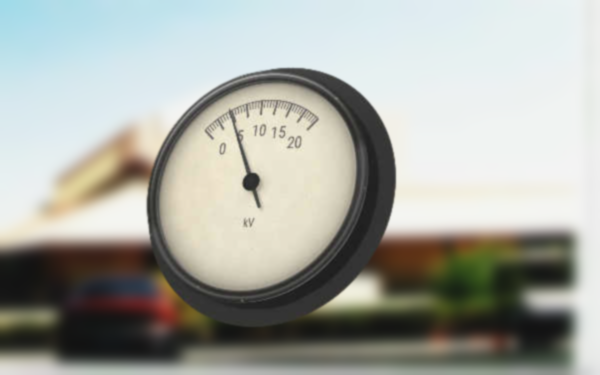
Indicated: {"value": 5, "unit": "kV"}
